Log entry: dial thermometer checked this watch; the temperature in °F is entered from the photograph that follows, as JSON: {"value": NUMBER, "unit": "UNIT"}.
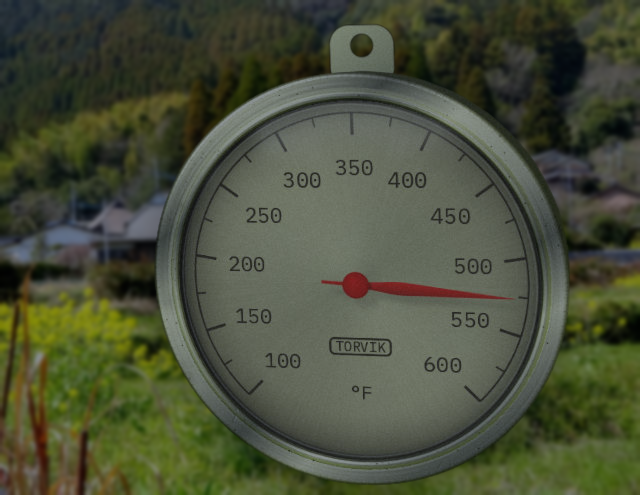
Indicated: {"value": 525, "unit": "°F"}
